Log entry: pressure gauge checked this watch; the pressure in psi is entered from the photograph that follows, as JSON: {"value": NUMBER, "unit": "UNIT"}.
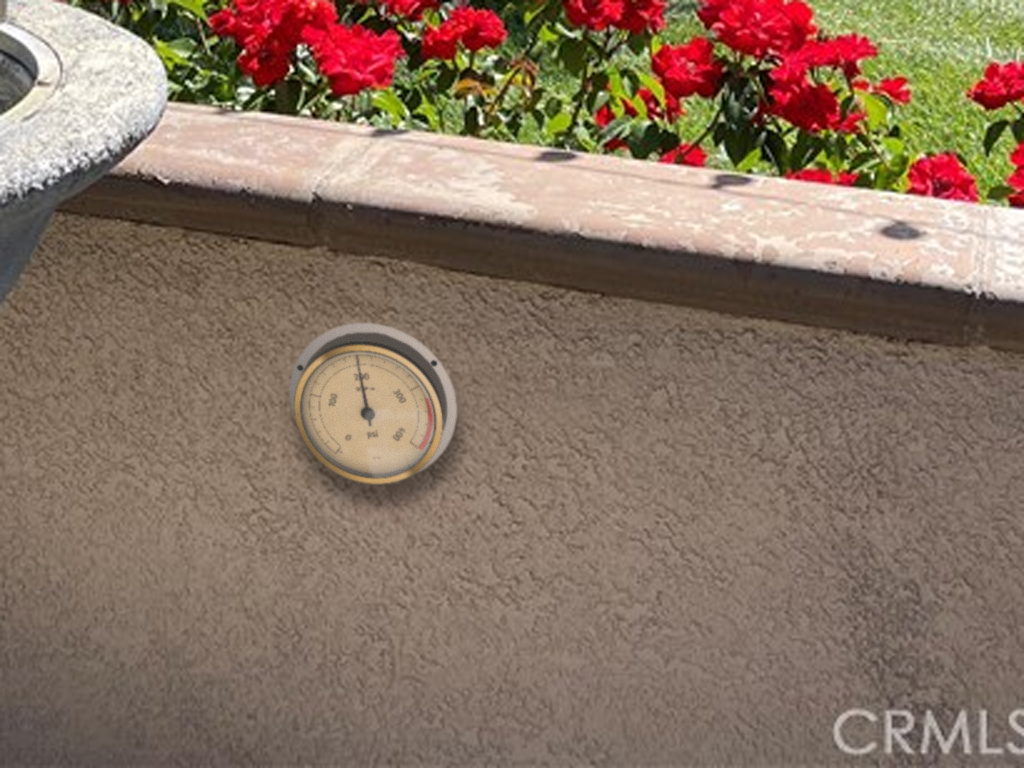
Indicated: {"value": 200, "unit": "psi"}
